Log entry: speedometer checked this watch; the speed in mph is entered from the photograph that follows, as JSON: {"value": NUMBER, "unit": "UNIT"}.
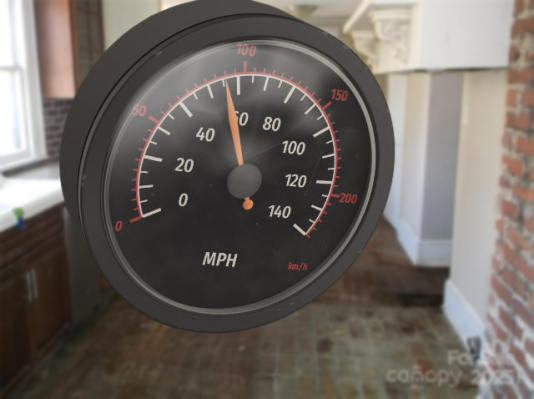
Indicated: {"value": 55, "unit": "mph"}
